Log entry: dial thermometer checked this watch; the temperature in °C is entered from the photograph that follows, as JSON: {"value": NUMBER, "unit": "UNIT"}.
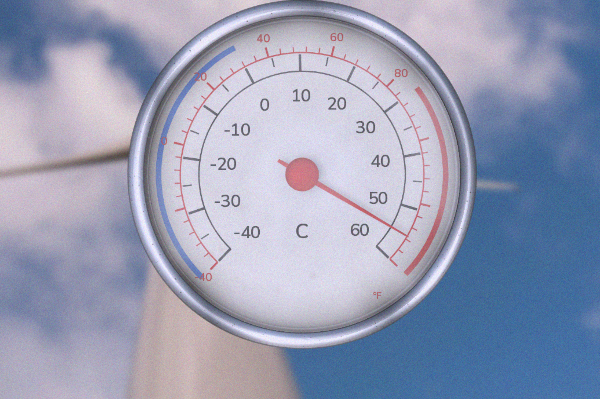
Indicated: {"value": 55, "unit": "°C"}
